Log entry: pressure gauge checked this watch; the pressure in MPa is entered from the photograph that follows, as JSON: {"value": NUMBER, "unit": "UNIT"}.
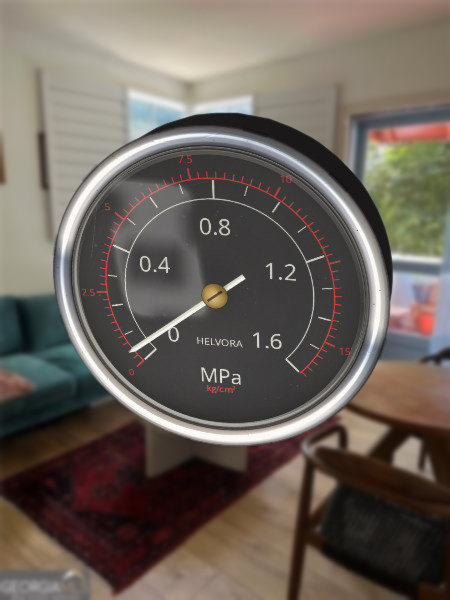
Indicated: {"value": 0.05, "unit": "MPa"}
